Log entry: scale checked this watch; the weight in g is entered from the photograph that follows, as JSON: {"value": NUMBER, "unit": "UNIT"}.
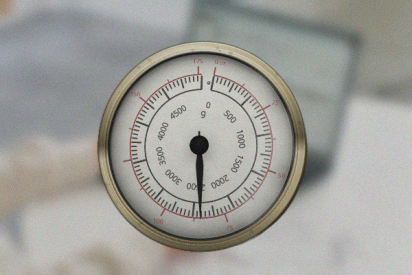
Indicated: {"value": 2400, "unit": "g"}
